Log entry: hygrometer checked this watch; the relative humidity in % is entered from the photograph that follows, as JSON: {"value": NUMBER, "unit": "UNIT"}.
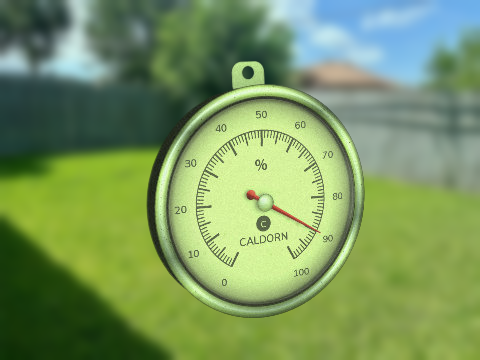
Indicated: {"value": 90, "unit": "%"}
